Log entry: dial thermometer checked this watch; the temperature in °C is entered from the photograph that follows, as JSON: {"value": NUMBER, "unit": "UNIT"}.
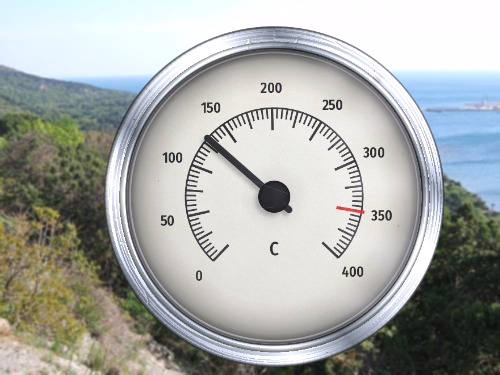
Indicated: {"value": 130, "unit": "°C"}
